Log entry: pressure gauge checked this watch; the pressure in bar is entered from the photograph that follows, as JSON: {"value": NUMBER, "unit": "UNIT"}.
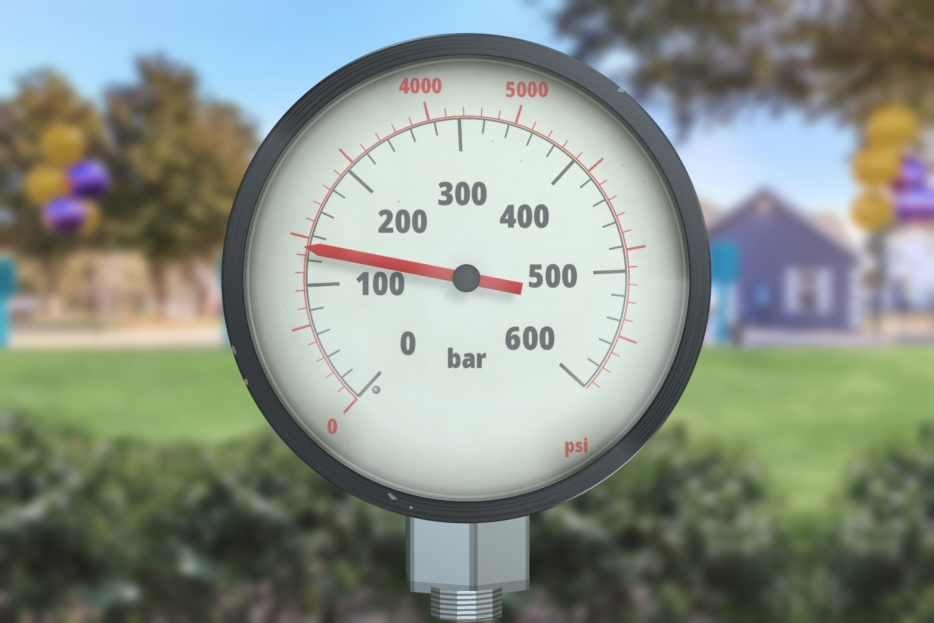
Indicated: {"value": 130, "unit": "bar"}
